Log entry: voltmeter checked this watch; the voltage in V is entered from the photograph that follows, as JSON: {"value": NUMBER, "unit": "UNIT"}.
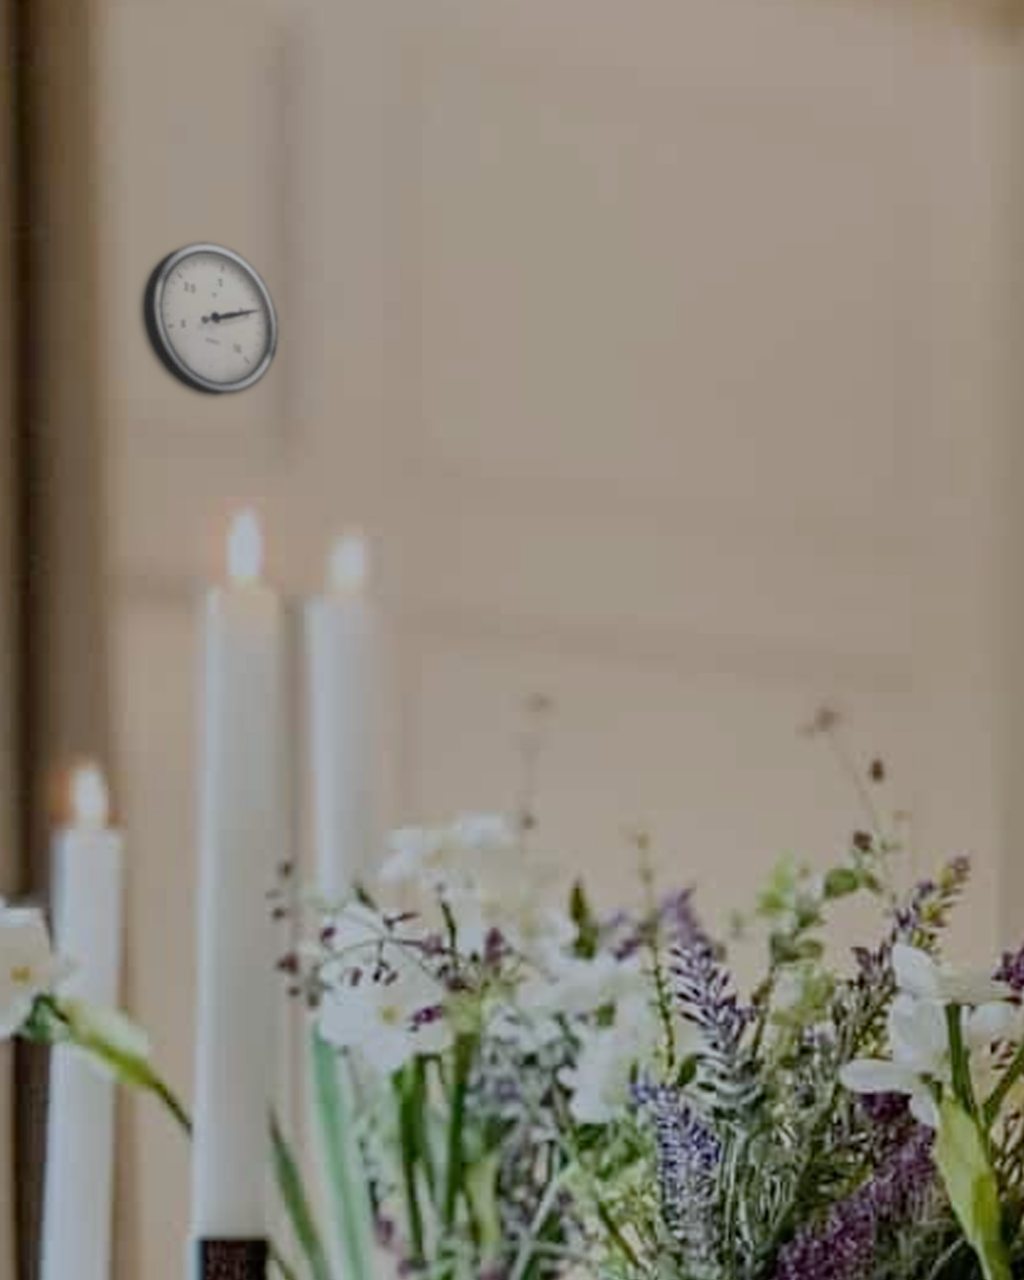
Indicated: {"value": 7.5, "unit": "V"}
